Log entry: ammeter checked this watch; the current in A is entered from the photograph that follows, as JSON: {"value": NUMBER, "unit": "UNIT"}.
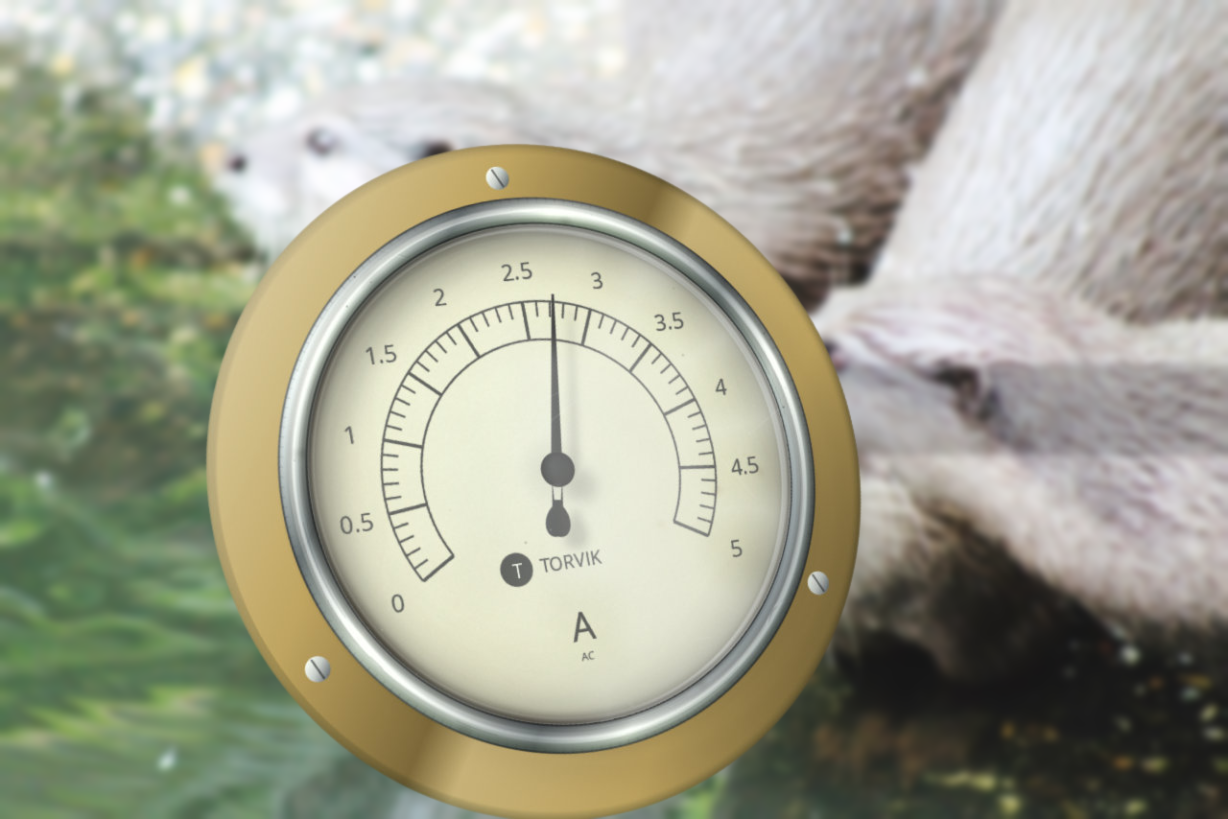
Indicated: {"value": 2.7, "unit": "A"}
